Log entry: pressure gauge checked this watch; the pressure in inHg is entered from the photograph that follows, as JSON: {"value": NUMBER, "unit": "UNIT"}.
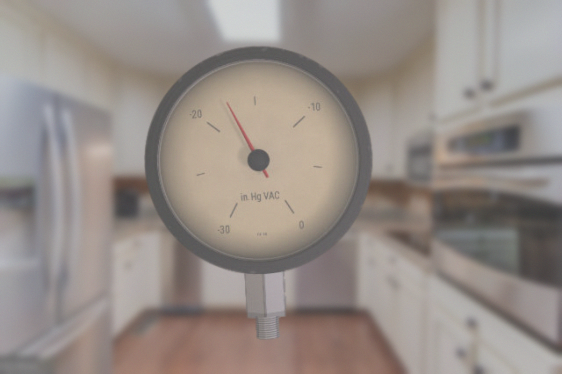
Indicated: {"value": -17.5, "unit": "inHg"}
